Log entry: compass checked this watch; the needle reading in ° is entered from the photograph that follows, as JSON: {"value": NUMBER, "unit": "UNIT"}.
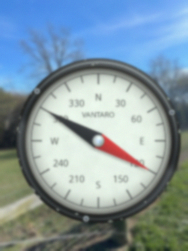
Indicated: {"value": 120, "unit": "°"}
